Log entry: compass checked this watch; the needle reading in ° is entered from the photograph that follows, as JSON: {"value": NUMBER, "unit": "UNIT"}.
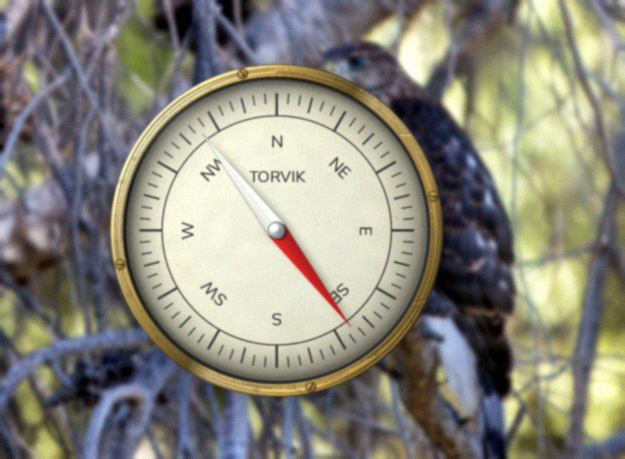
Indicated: {"value": 142.5, "unit": "°"}
